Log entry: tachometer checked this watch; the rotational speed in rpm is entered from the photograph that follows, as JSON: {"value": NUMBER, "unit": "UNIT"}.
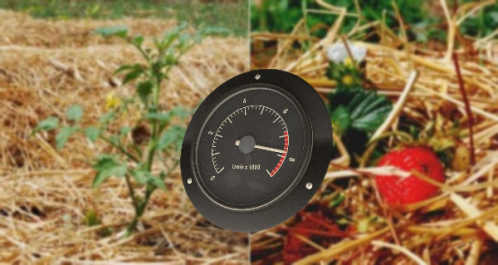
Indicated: {"value": 7800, "unit": "rpm"}
